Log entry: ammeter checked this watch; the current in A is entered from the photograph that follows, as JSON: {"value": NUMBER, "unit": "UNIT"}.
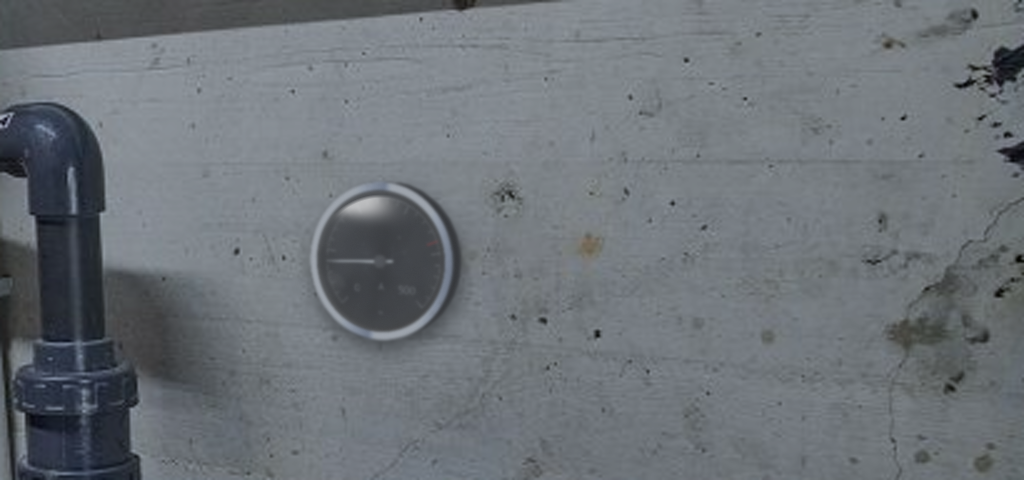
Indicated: {"value": 80, "unit": "A"}
